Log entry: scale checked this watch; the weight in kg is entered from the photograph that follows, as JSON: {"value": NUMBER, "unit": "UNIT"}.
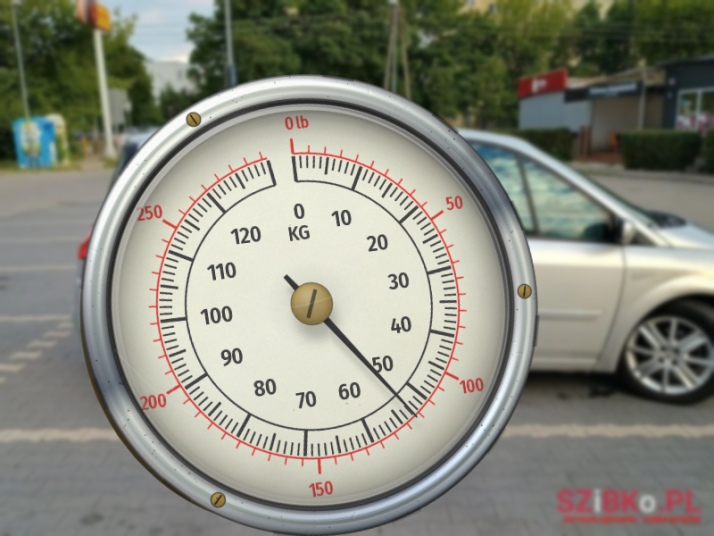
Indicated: {"value": 53, "unit": "kg"}
